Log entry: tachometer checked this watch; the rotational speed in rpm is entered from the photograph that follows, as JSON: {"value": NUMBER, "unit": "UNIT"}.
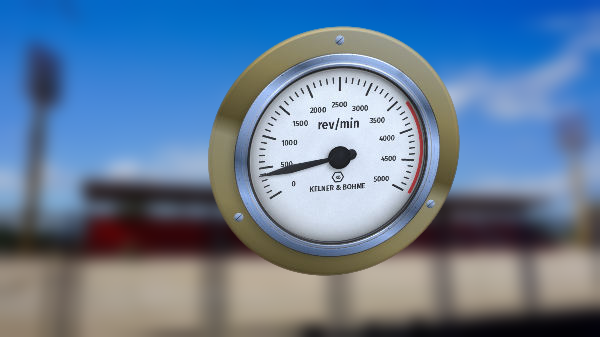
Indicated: {"value": 400, "unit": "rpm"}
